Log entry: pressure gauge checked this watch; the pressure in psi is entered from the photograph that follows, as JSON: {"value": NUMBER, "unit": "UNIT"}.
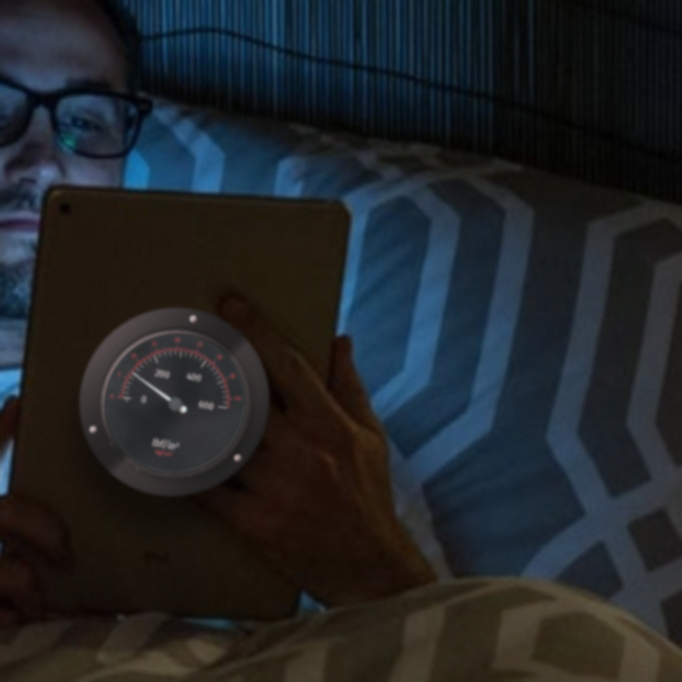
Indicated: {"value": 100, "unit": "psi"}
